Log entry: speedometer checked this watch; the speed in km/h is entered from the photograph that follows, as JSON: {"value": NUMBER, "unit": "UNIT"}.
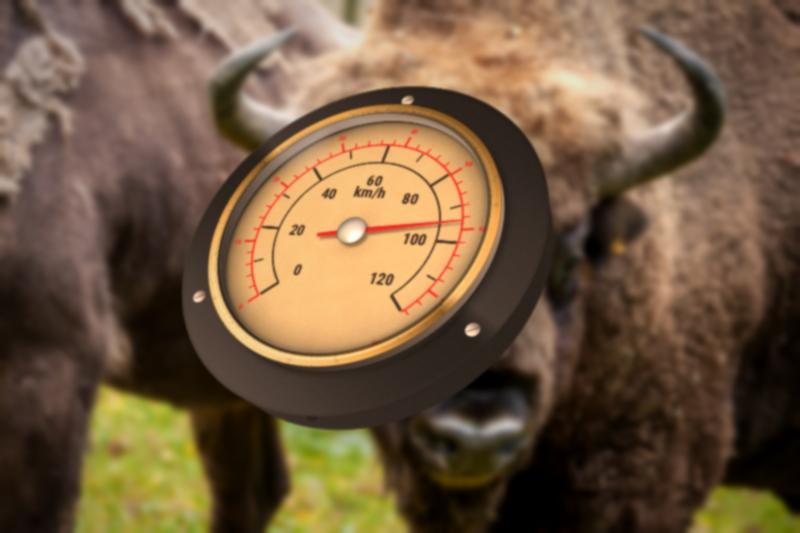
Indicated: {"value": 95, "unit": "km/h"}
